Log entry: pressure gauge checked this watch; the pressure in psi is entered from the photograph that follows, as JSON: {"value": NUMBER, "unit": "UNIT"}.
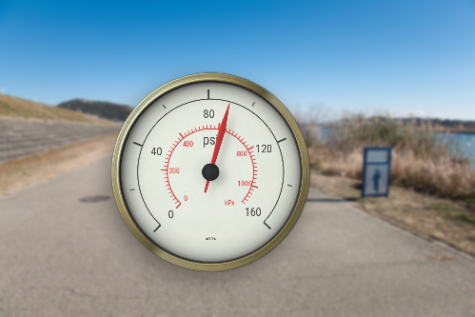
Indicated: {"value": 90, "unit": "psi"}
